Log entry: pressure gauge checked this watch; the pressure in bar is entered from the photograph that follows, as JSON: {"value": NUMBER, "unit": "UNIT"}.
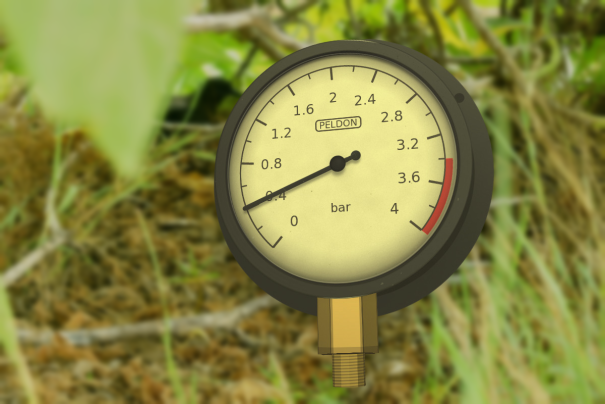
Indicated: {"value": 0.4, "unit": "bar"}
